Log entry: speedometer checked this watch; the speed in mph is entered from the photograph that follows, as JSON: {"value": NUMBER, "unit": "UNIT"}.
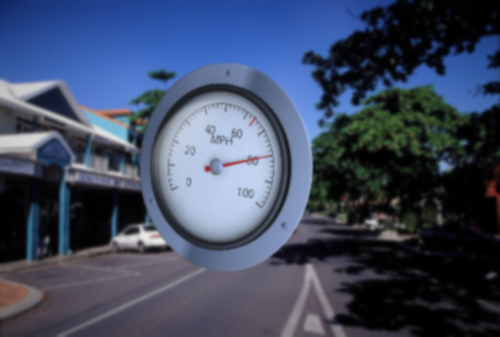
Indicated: {"value": 80, "unit": "mph"}
